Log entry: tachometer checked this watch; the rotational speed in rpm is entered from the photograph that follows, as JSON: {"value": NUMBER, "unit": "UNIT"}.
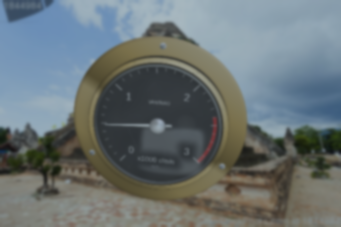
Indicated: {"value": 500, "unit": "rpm"}
